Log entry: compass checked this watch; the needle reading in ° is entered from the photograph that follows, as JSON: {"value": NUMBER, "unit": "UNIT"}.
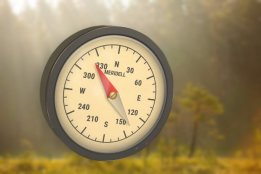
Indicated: {"value": 320, "unit": "°"}
